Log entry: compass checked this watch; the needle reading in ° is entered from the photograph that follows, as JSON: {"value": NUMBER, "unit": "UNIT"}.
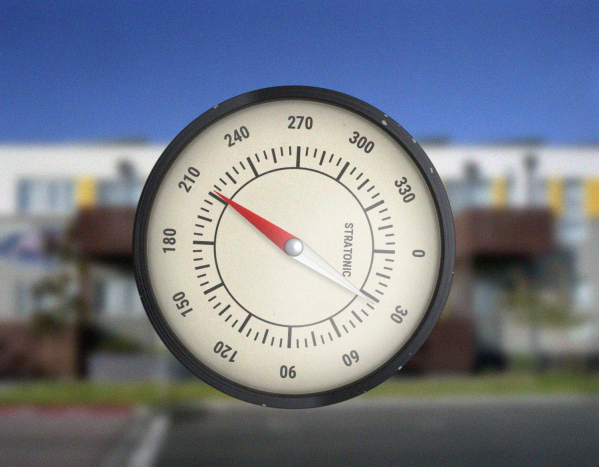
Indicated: {"value": 212.5, "unit": "°"}
